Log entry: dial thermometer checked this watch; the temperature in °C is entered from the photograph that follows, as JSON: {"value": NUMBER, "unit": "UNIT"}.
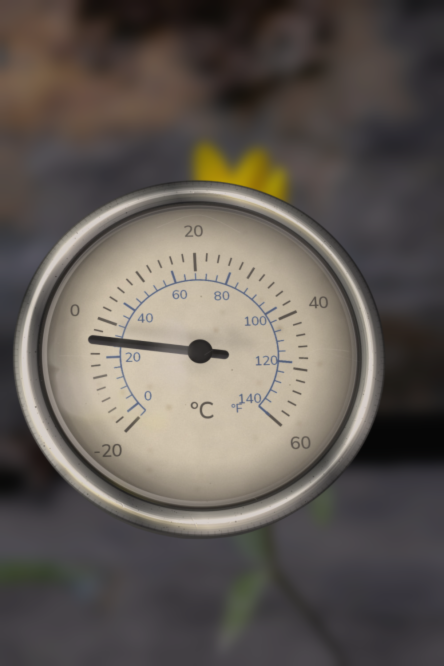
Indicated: {"value": -4, "unit": "°C"}
